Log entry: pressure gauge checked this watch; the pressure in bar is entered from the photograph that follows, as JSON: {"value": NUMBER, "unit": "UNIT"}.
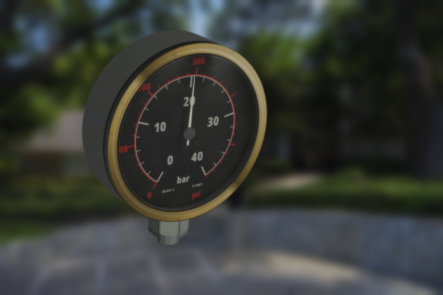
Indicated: {"value": 20, "unit": "bar"}
